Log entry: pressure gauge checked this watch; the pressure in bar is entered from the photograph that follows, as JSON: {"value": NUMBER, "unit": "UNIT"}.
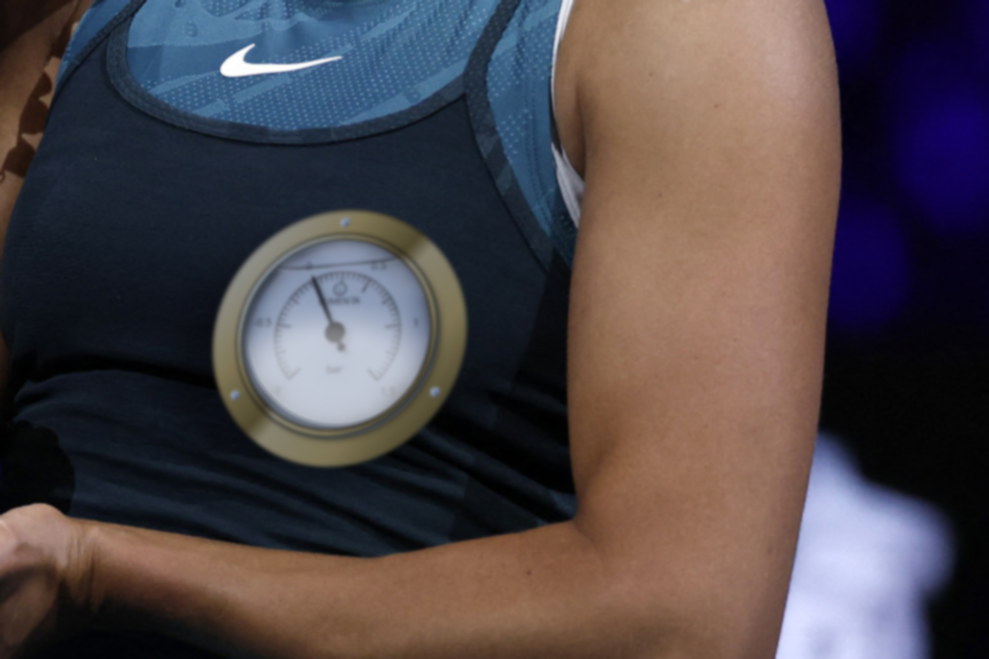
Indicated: {"value": 0, "unit": "bar"}
